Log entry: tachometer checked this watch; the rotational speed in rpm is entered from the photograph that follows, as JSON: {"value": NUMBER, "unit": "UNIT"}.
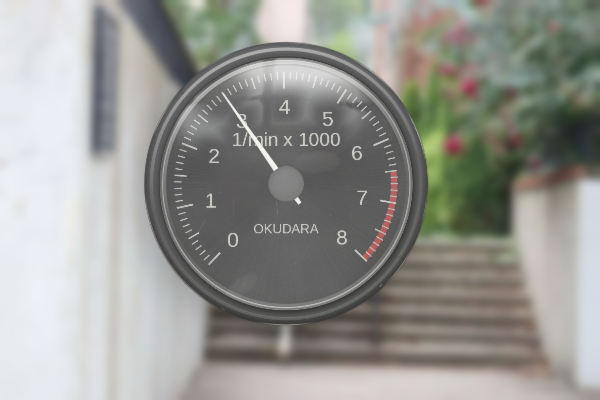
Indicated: {"value": 3000, "unit": "rpm"}
